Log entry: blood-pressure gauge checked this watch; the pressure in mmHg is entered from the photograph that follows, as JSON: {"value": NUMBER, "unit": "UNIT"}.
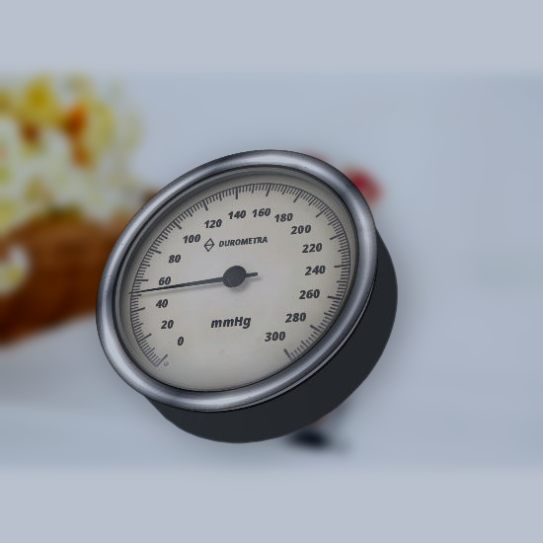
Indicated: {"value": 50, "unit": "mmHg"}
